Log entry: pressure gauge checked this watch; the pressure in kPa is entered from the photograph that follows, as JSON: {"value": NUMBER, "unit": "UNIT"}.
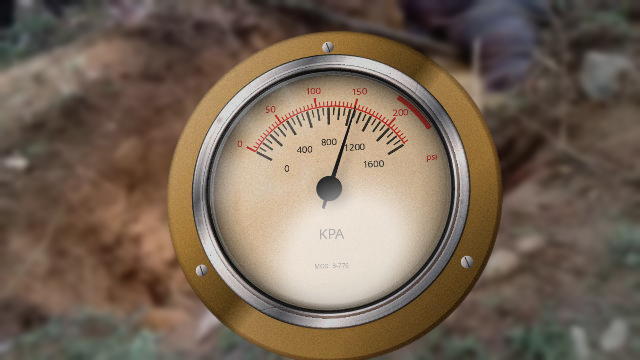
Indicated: {"value": 1050, "unit": "kPa"}
